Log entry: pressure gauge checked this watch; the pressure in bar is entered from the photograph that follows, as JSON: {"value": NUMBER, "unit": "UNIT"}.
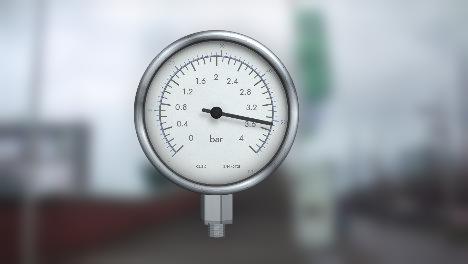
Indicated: {"value": 3.5, "unit": "bar"}
